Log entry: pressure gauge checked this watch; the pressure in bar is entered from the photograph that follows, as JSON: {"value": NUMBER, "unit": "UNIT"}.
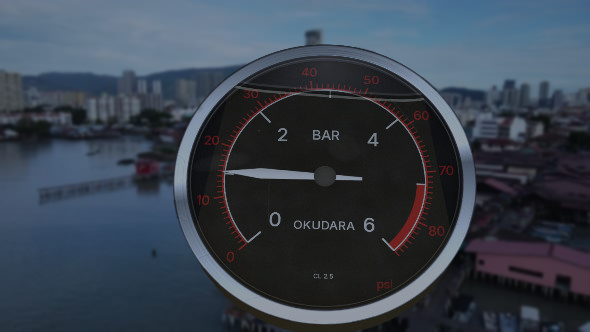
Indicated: {"value": 1, "unit": "bar"}
